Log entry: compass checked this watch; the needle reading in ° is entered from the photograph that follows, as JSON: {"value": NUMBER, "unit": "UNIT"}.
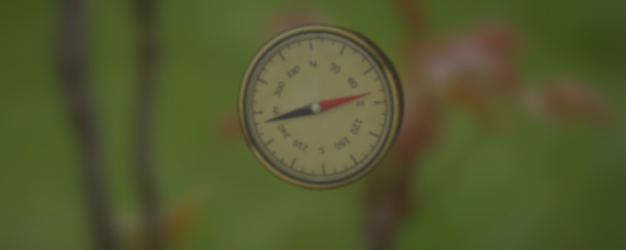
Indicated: {"value": 80, "unit": "°"}
